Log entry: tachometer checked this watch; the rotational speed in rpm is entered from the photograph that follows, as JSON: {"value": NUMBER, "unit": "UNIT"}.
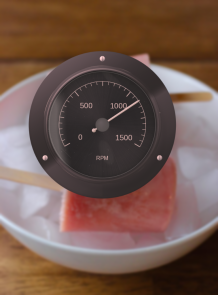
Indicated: {"value": 1100, "unit": "rpm"}
